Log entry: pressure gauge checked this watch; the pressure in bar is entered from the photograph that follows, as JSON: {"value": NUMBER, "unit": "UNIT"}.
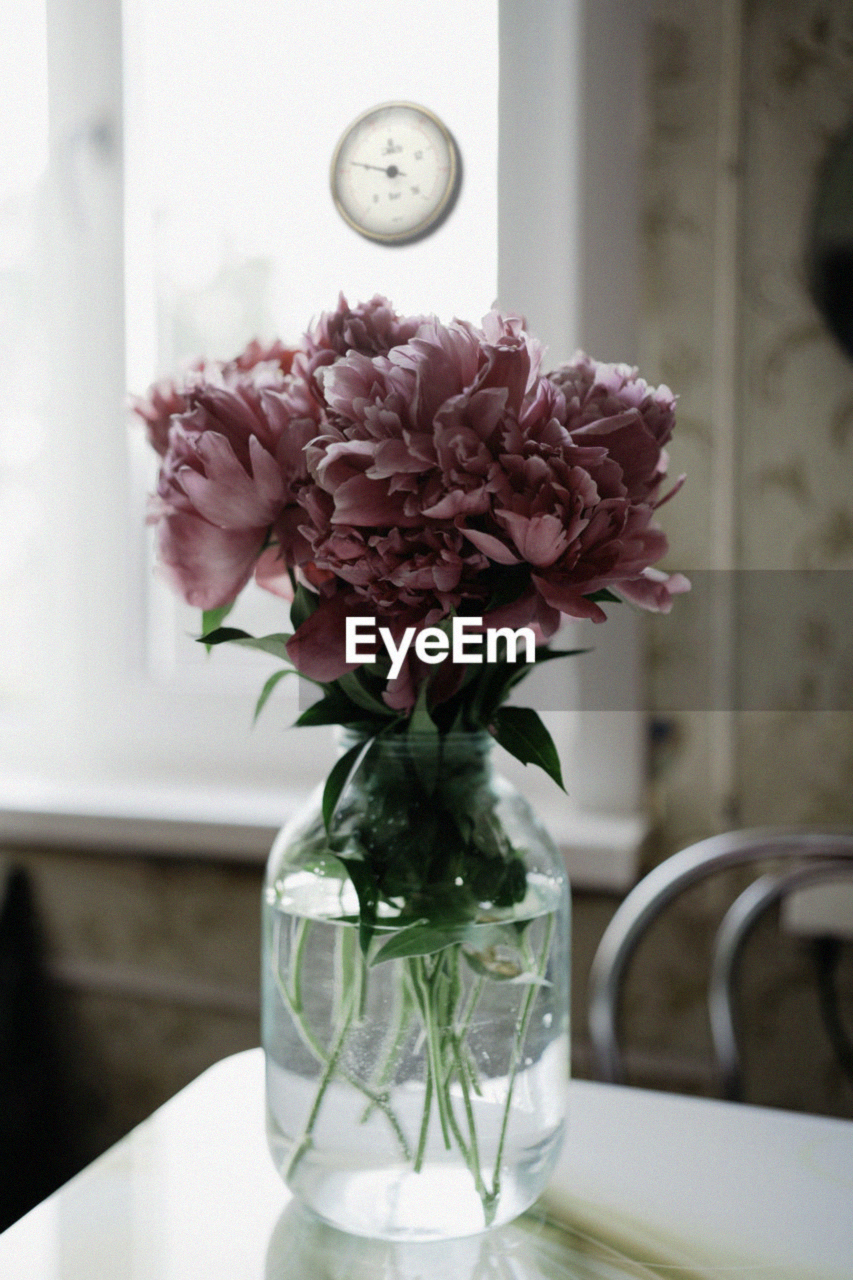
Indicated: {"value": 4, "unit": "bar"}
